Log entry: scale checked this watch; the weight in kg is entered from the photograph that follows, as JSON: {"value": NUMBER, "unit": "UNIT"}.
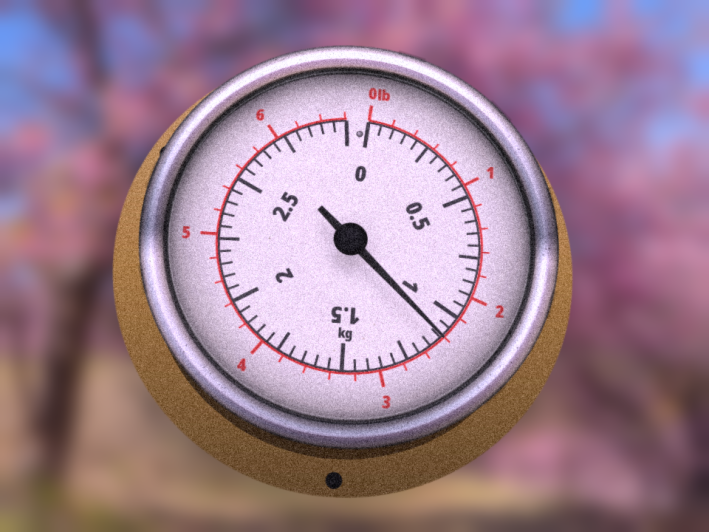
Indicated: {"value": 1.1, "unit": "kg"}
